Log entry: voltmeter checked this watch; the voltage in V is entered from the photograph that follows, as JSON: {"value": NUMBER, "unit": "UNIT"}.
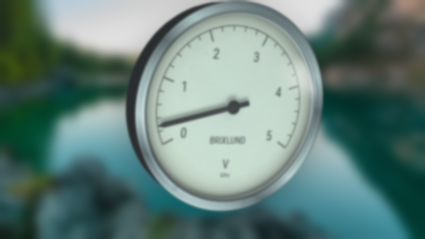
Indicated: {"value": 0.3, "unit": "V"}
